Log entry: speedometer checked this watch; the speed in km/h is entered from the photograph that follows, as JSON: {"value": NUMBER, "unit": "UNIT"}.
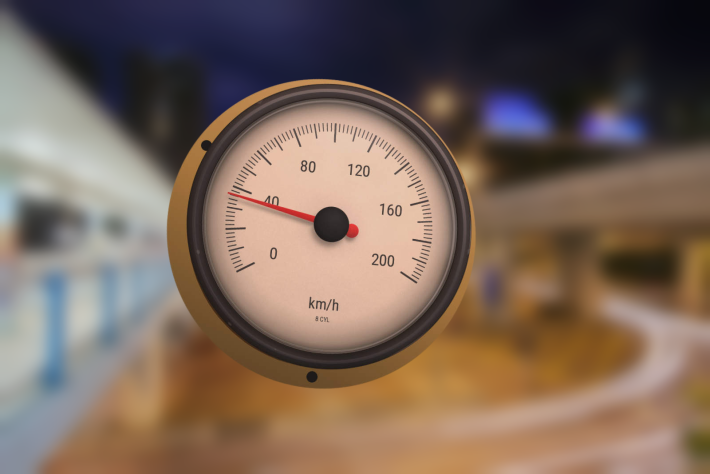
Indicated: {"value": 36, "unit": "km/h"}
